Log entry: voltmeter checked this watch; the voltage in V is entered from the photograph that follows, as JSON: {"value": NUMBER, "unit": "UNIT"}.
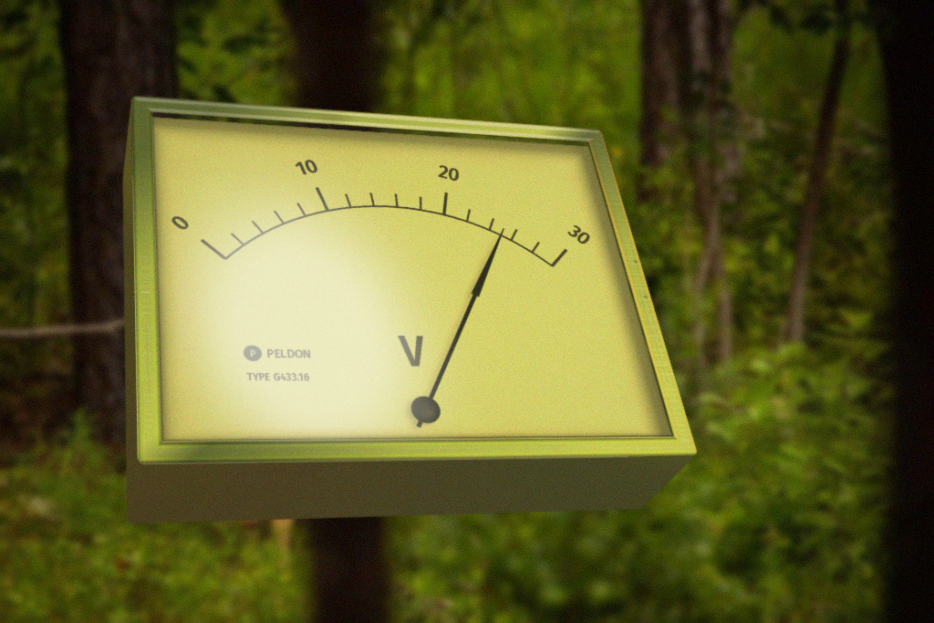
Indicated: {"value": 25, "unit": "V"}
